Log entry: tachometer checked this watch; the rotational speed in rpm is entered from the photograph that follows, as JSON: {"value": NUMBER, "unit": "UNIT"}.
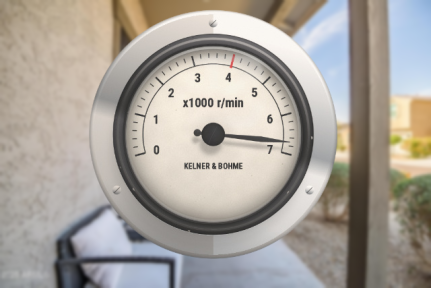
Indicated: {"value": 6700, "unit": "rpm"}
